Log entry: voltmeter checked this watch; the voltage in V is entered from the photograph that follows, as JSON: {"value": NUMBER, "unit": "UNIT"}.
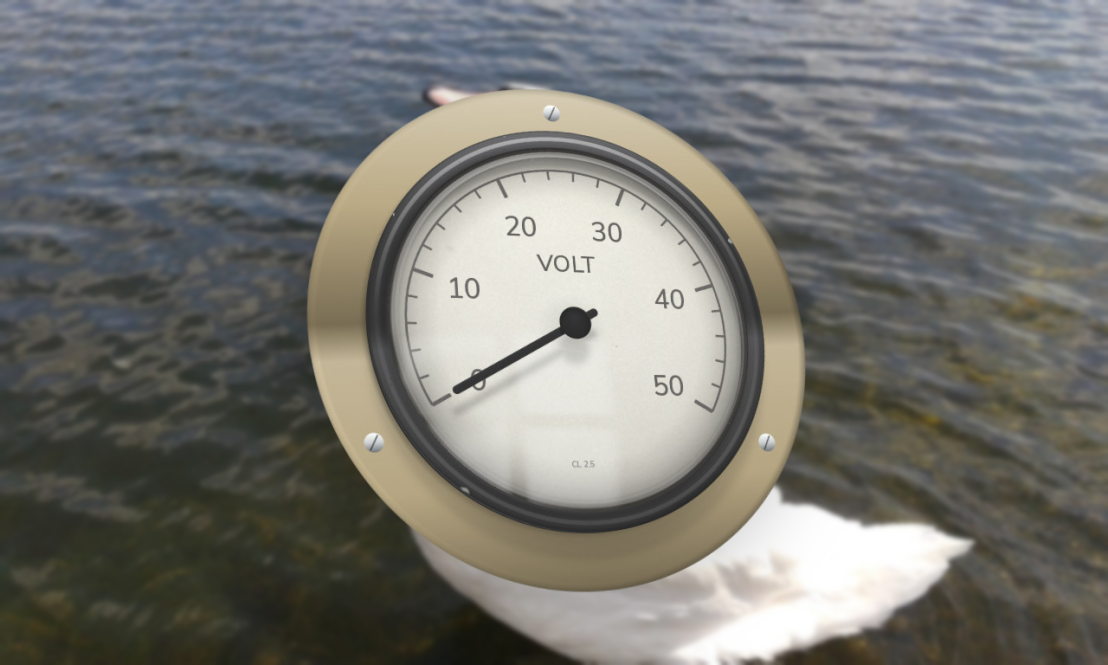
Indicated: {"value": 0, "unit": "V"}
